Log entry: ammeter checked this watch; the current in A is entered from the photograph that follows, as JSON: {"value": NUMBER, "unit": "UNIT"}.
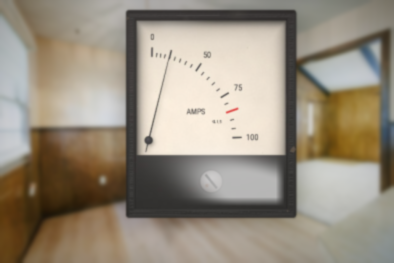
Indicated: {"value": 25, "unit": "A"}
